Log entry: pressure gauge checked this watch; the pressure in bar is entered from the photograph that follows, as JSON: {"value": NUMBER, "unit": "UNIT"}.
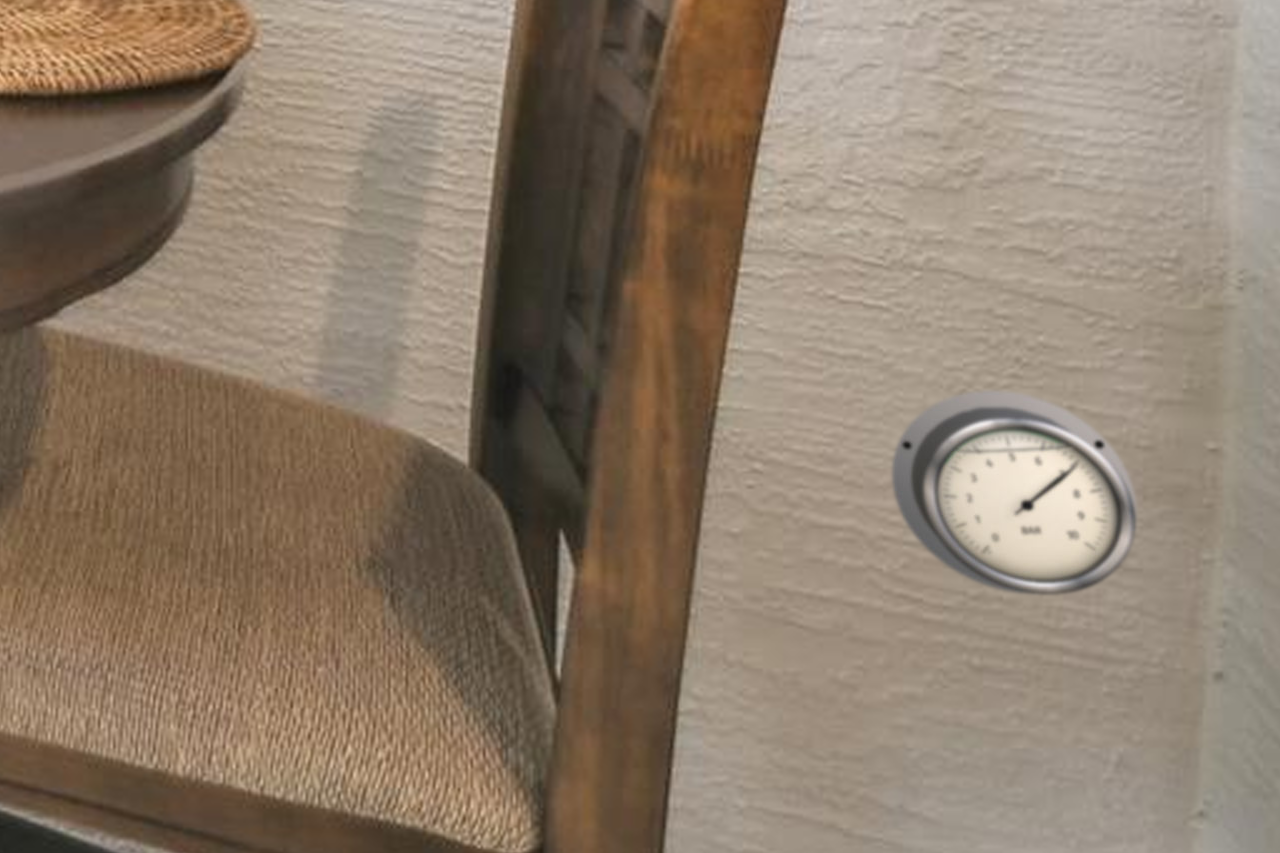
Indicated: {"value": 7, "unit": "bar"}
